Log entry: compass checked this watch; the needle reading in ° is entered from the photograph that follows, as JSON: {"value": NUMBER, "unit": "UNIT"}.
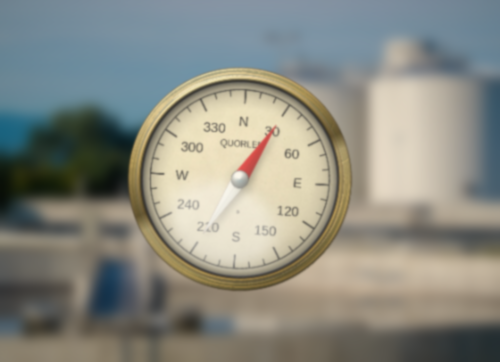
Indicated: {"value": 30, "unit": "°"}
